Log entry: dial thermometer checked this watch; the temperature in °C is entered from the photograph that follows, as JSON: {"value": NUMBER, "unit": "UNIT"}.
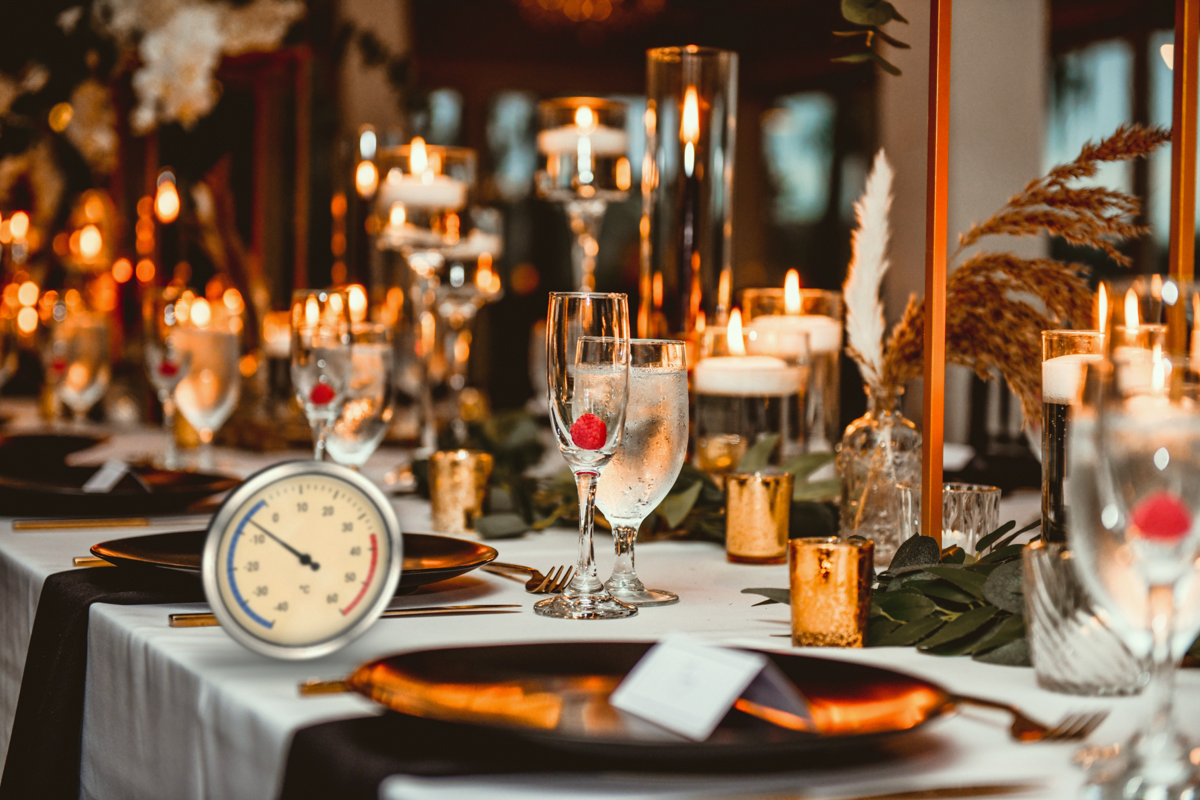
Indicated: {"value": -6, "unit": "°C"}
